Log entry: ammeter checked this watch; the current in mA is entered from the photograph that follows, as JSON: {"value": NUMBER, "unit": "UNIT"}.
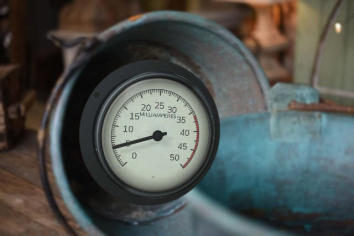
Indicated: {"value": 5, "unit": "mA"}
